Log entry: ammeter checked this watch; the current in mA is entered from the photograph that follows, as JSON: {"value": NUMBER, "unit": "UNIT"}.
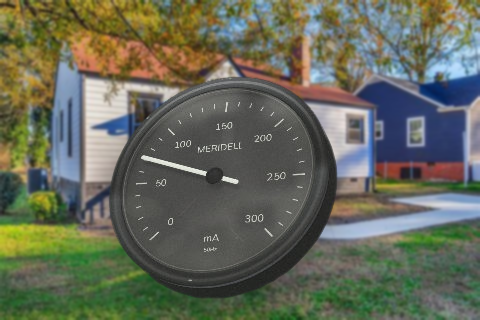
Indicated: {"value": 70, "unit": "mA"}
